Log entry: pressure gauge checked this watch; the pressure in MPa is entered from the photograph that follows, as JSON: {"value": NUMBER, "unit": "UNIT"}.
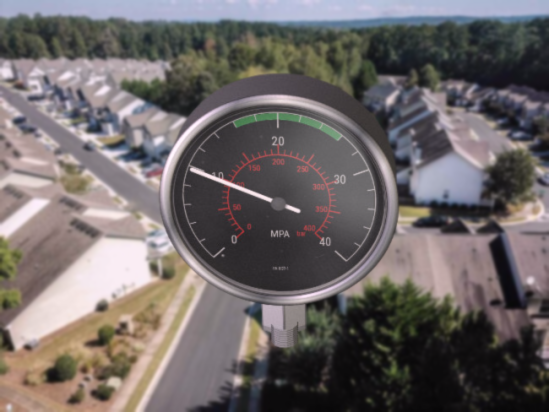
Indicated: {"value": 10, "unit": "MPa"}
